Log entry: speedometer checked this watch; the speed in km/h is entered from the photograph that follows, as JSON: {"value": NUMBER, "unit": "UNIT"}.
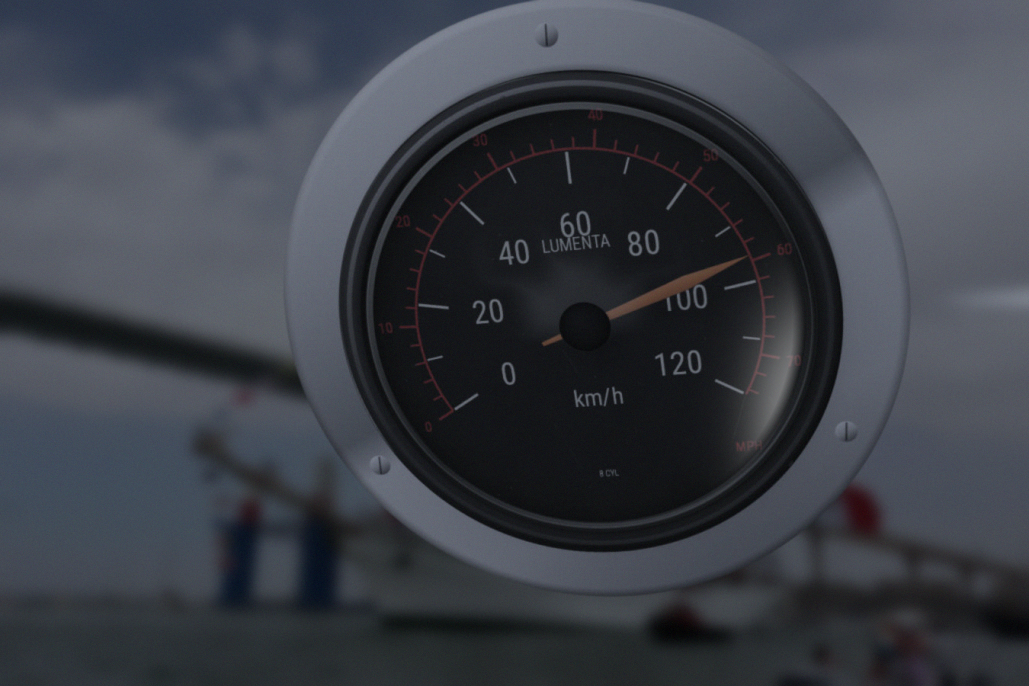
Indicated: {"value": 95, "unit": "km/h"}
